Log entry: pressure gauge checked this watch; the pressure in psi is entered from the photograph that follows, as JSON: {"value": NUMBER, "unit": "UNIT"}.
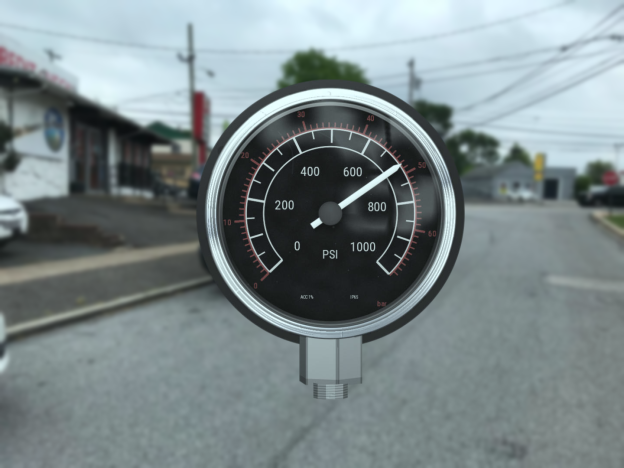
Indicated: {"value": 700, "unit": "psi"}
